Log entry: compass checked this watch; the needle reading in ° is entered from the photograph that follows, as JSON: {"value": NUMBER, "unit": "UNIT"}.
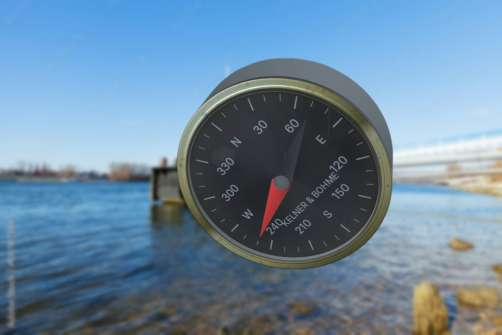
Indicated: {"value": 250, "unit": "°"}
